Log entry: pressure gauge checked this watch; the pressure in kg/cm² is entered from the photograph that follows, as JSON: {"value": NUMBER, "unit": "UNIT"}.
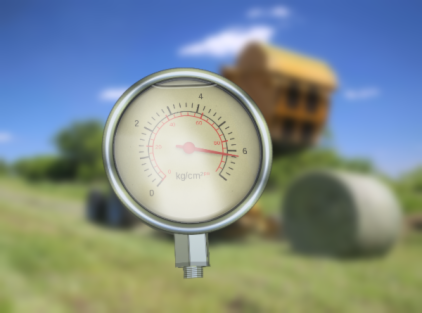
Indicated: {"value": 6.2, "unit": "kg/cm²"}
